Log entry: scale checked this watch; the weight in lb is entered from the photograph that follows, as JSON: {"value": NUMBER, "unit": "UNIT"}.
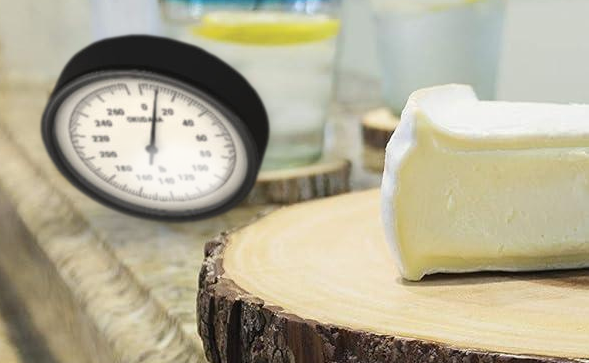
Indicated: {"value": 10, "unit": "lb"}
